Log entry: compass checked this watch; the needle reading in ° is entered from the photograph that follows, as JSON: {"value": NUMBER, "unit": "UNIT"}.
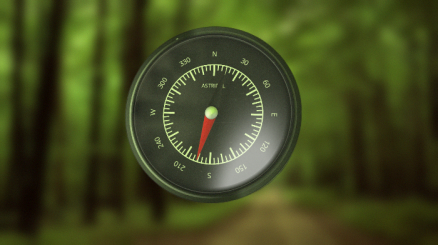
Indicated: {"value": 195, "unit": "°"}
